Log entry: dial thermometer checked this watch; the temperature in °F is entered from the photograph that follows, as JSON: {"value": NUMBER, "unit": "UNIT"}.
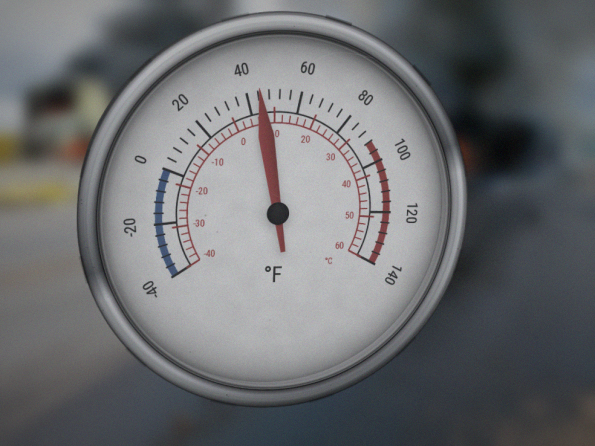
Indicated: {"value": 44, "unit": "°F"}
